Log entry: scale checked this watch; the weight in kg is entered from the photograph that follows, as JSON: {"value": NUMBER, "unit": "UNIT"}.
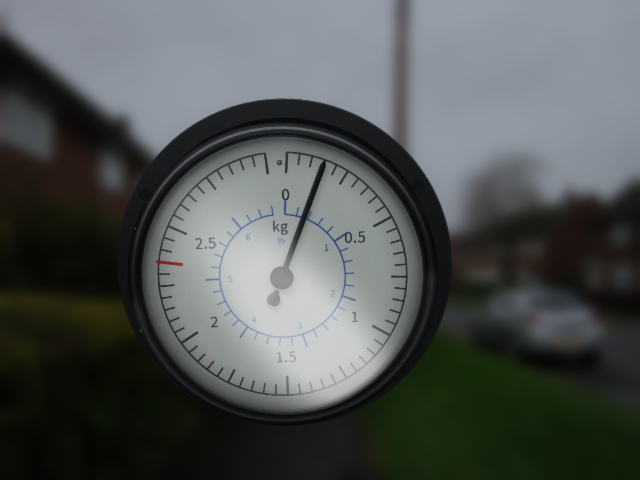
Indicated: {"value": 0.15, "unit": "kg"}
